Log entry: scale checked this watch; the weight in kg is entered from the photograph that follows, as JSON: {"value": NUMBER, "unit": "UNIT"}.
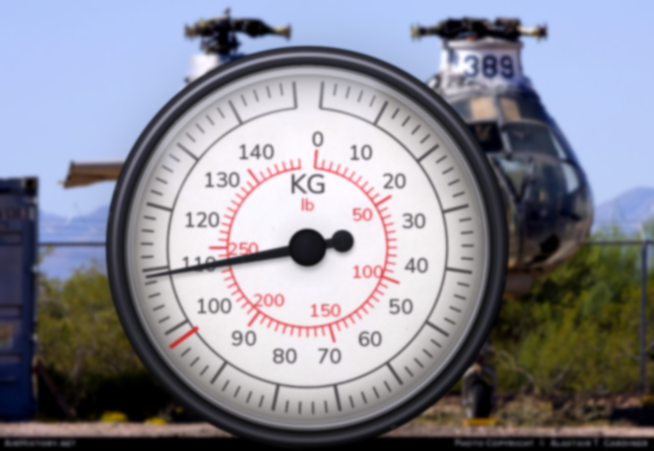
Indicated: {"value": 109, "unit": "kg"}
